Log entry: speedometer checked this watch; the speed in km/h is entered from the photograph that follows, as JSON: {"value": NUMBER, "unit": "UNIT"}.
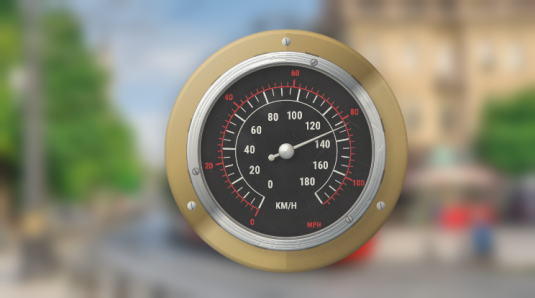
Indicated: {"value": 132.5, "unit": "km/h"}
